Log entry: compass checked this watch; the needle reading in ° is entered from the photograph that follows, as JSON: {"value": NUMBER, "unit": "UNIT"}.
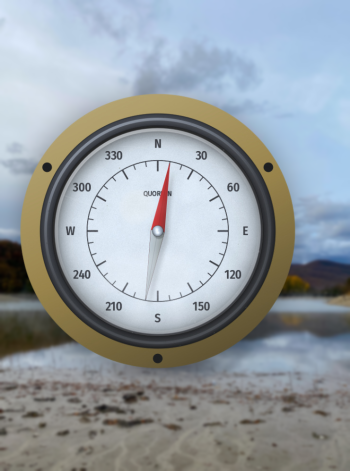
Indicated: {"value": 10, "unit": "°"}
